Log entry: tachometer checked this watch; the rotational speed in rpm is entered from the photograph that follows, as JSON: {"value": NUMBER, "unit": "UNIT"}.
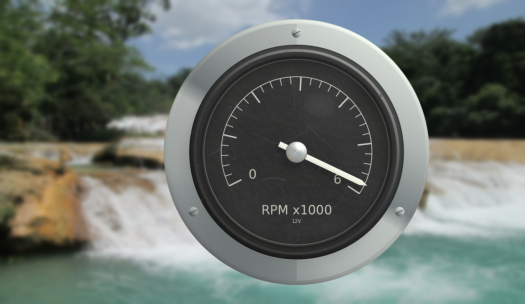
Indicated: {"value": 5800, "unit": "rpm"}
